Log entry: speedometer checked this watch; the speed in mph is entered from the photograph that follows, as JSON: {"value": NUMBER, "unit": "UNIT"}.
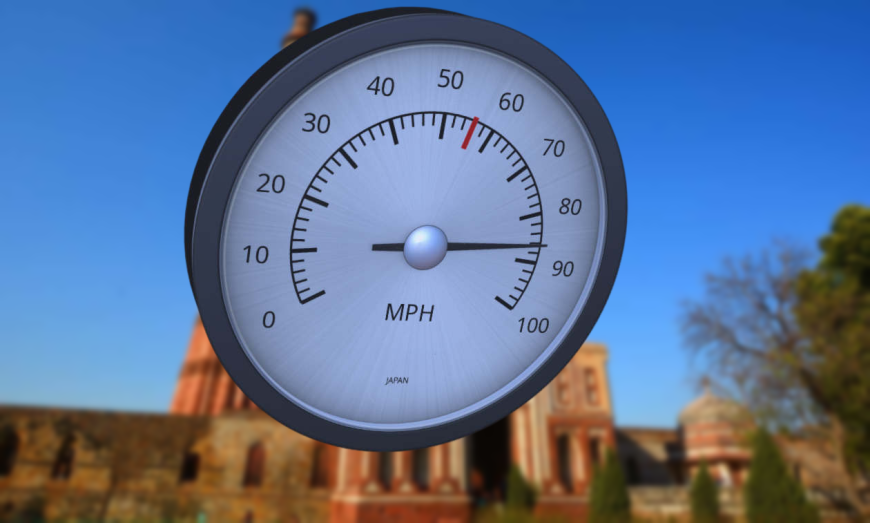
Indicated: {"value": 86, "unit": "mph"}
